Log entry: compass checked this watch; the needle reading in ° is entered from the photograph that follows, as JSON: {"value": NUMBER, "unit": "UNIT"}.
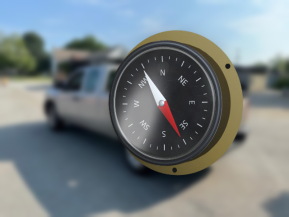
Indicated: {"value": 150, "unit": "°"}
